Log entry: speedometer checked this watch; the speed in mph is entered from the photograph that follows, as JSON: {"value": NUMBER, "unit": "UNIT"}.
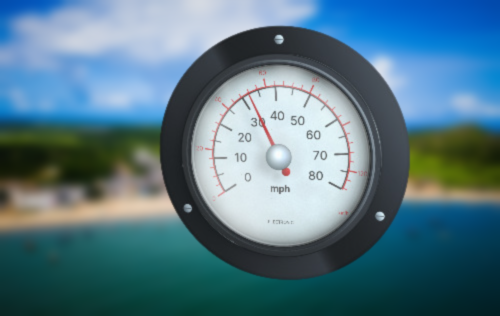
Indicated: {"value": 32.5, "unit": "mph"}
